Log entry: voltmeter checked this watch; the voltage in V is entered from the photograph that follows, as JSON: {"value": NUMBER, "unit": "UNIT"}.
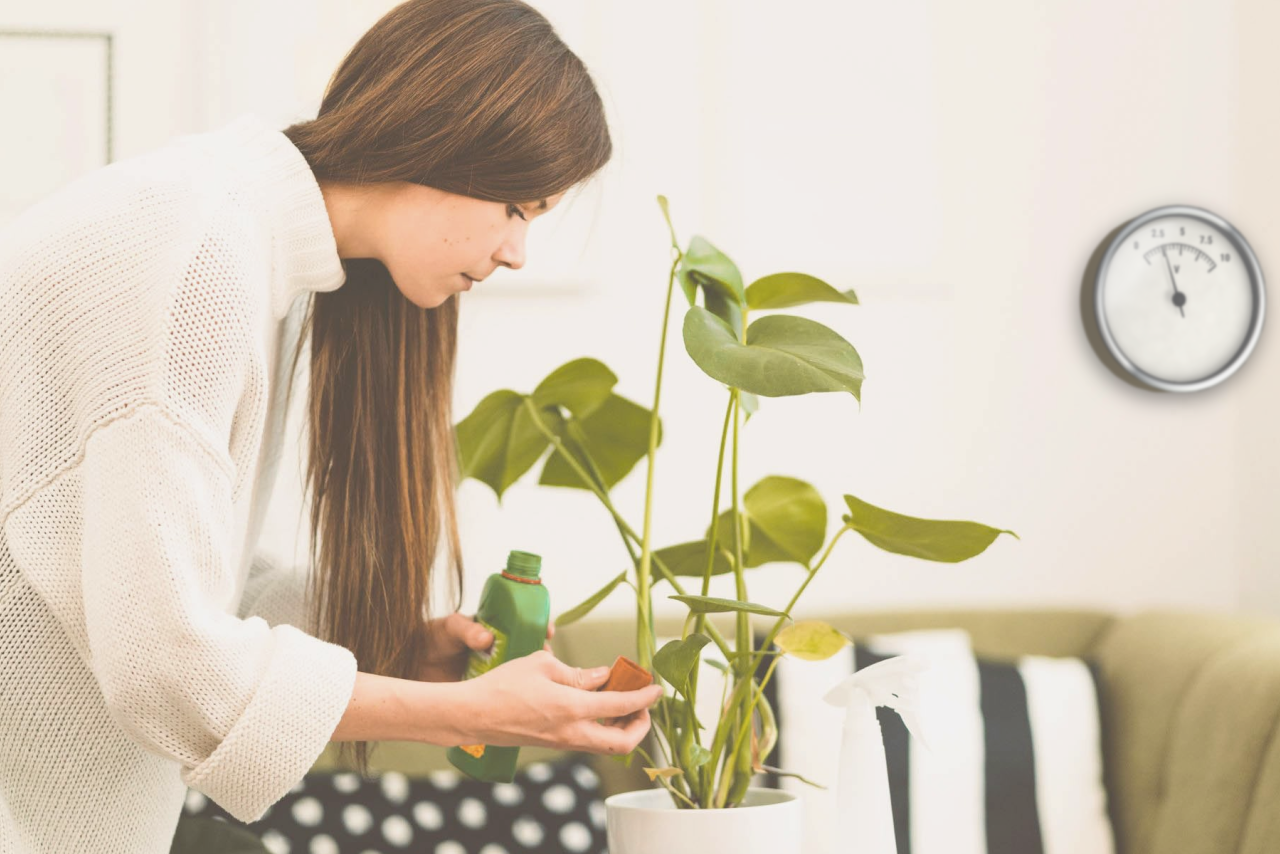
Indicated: {"value": 2.5, "unit": "V"}
